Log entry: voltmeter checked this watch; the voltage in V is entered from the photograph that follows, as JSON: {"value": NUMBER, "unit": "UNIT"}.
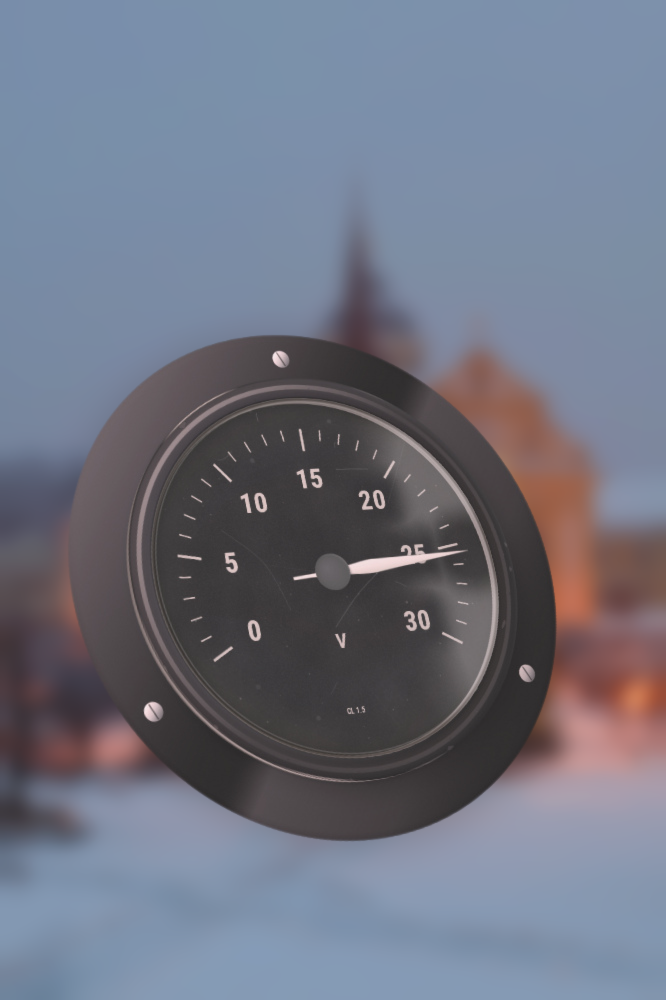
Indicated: {"value": 25.5, "unit": "V"}
